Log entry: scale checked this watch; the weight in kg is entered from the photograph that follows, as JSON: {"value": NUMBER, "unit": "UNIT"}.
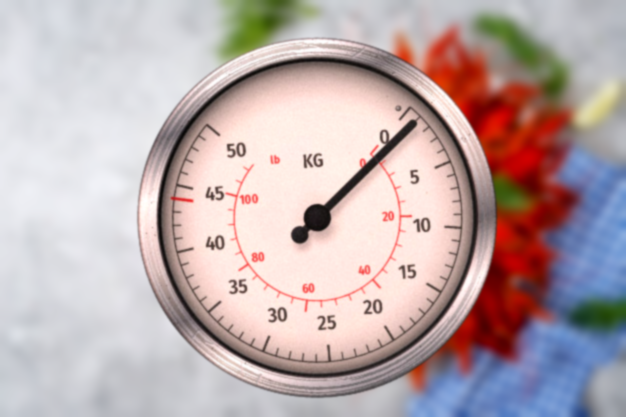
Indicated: {"value": 1, "unit": "kg"}
